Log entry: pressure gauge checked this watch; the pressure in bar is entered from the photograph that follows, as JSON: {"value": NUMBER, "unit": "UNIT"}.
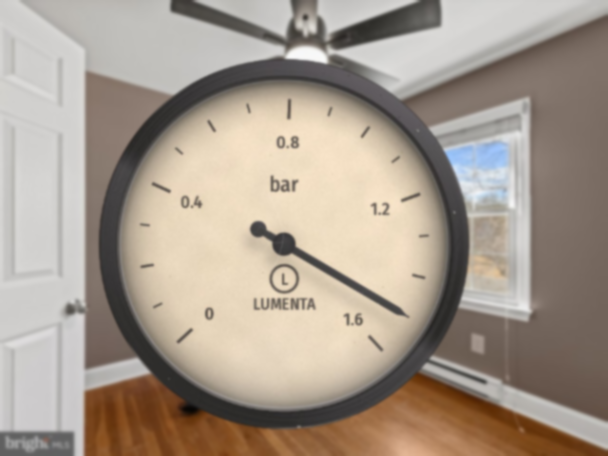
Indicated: {"value": 1.5, "unit": "bar"}
